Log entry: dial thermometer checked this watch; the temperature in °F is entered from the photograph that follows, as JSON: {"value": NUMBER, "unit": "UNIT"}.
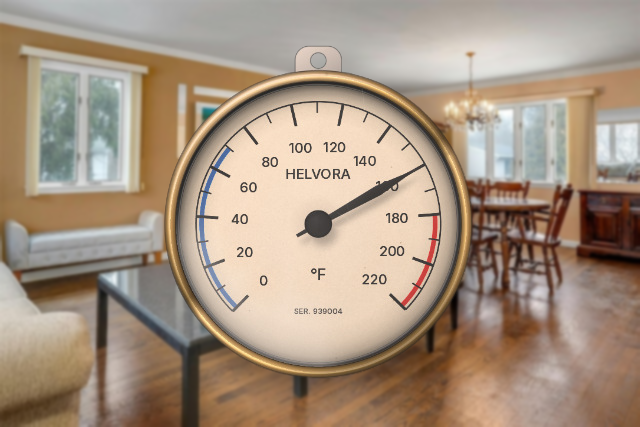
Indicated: {"value": 160, "unit": "°F"}
